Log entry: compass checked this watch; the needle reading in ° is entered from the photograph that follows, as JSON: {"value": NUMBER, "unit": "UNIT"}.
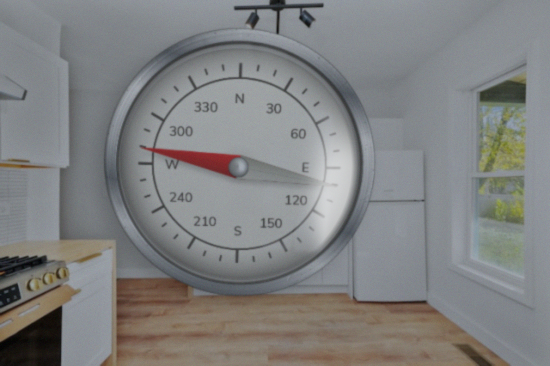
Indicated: {"value": 280, "unit": "°"}
